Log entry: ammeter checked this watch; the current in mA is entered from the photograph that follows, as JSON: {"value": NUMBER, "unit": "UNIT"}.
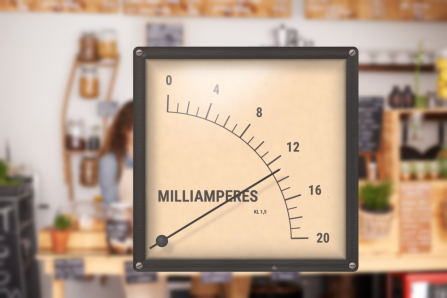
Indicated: {"value": 13, "unit": "mA"}
